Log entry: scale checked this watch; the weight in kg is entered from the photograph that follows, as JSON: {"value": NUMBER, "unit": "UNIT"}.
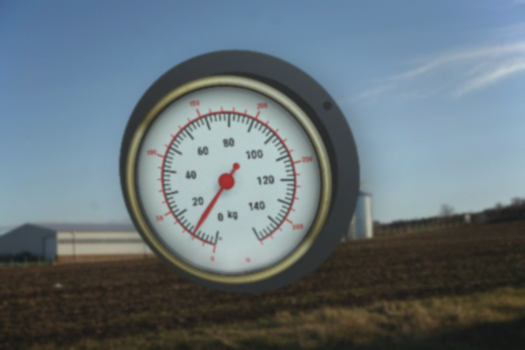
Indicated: {"value": 10, "unit": "kg"}
